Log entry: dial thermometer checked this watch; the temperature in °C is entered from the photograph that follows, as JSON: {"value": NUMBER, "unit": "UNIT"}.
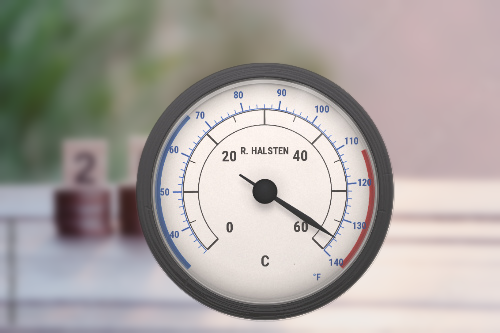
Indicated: {"value": 57.5, "unit": "°C"}
